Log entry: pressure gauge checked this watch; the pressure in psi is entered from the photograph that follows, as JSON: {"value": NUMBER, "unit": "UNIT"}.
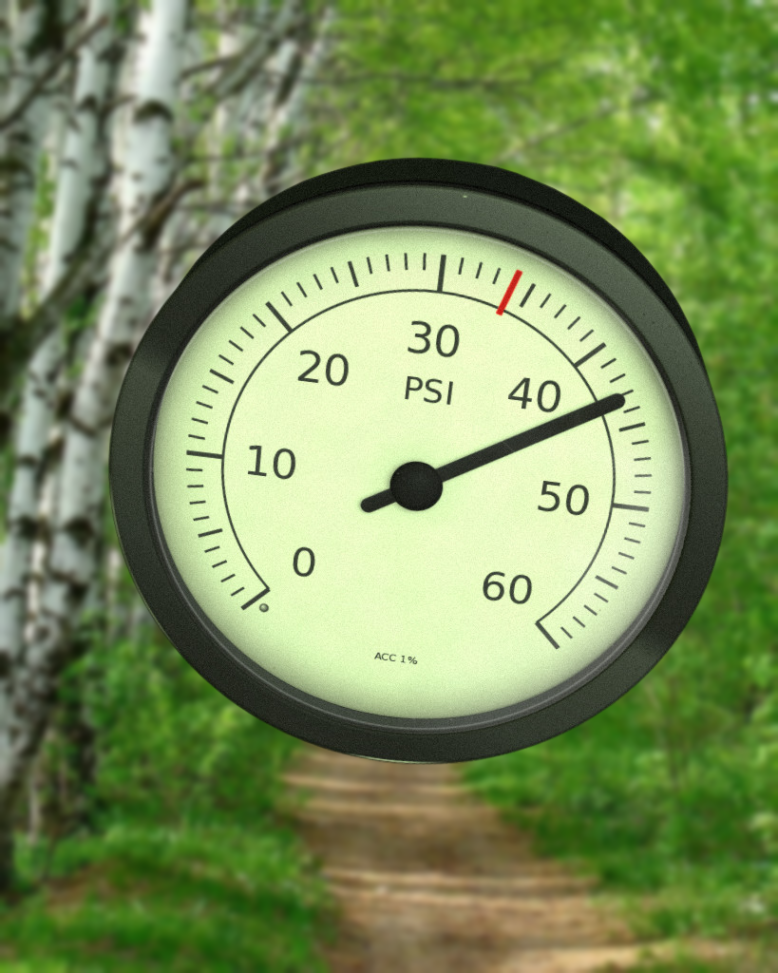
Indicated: {"value": 43, "unit": "psi"}
